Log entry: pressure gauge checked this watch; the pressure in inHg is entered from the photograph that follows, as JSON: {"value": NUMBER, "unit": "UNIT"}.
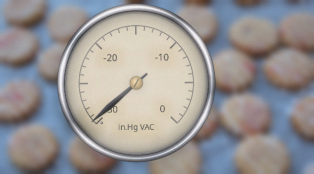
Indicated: {"value": -29.5, "unit": "inHg"}
